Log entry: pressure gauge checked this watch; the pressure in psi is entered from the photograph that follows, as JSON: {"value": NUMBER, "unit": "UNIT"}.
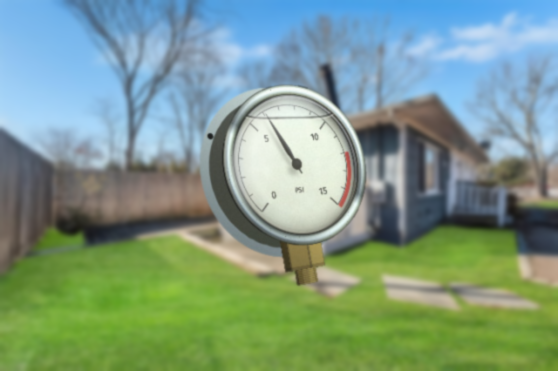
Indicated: {"value": 6, "unit": "psi"}
